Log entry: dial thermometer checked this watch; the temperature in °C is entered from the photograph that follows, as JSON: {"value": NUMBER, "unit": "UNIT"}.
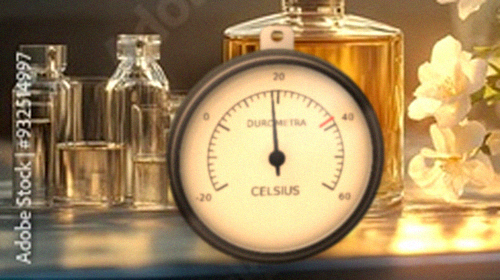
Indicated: {"value": 18, "unit": "°C"}
